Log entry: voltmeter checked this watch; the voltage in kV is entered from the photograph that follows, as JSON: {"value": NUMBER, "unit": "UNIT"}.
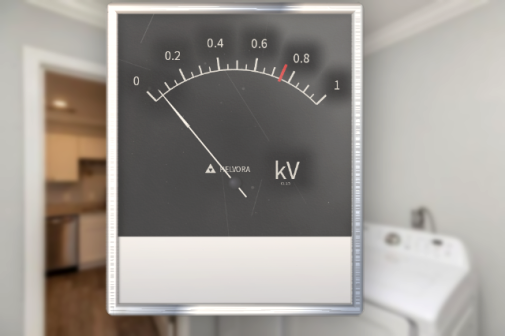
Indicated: {"value": 0.05, "unit": "kV"}
